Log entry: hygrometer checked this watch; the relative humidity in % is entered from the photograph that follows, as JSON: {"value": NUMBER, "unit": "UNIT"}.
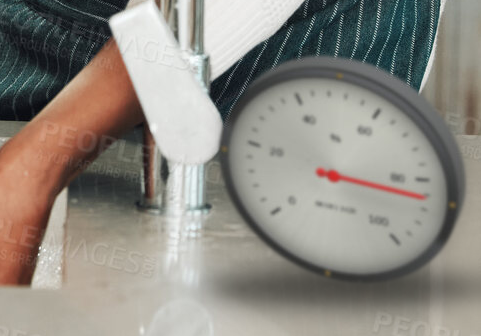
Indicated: {"value": 84, "unit": "%"}
